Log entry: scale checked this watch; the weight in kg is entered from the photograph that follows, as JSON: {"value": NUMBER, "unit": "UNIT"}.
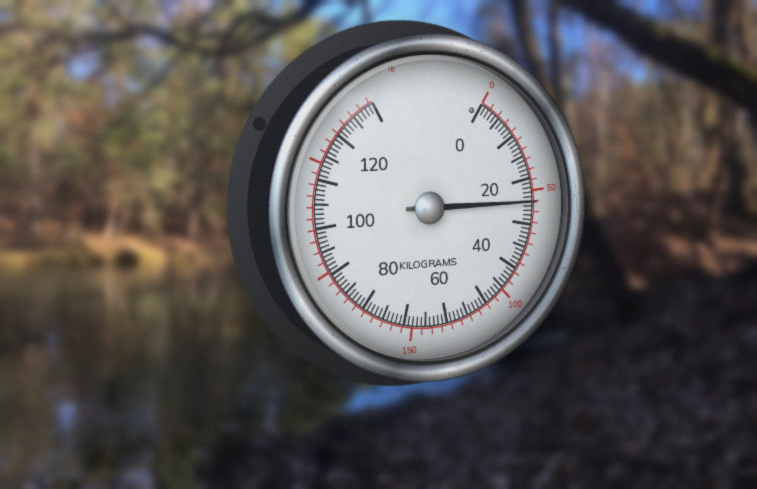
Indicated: {"value": 25, "unit": "kg"}
